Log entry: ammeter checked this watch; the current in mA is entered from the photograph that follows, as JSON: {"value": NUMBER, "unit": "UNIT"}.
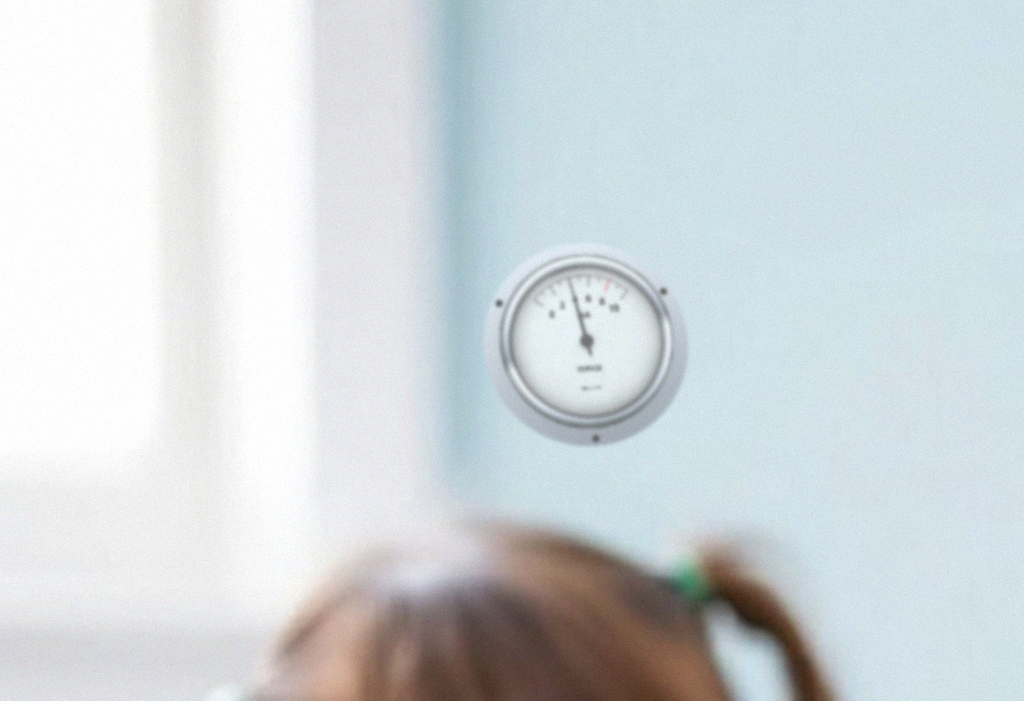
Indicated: {"value": 4, "unit": "mA"}
